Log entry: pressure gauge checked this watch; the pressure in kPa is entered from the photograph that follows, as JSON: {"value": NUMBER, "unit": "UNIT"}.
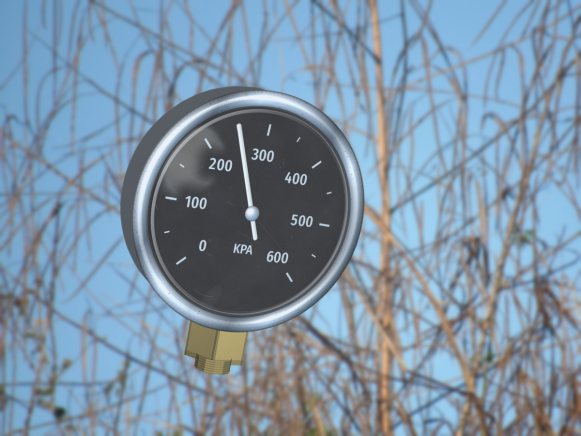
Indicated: {"value": 250, "unit": "kPa"}
